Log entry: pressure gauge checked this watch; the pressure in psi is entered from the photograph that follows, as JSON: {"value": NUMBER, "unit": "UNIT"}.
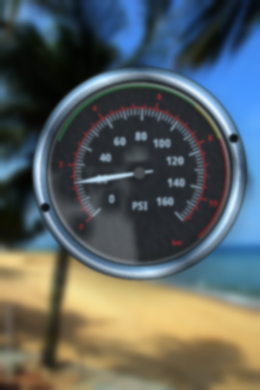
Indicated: {"value": 20, "unit": "psi"}
